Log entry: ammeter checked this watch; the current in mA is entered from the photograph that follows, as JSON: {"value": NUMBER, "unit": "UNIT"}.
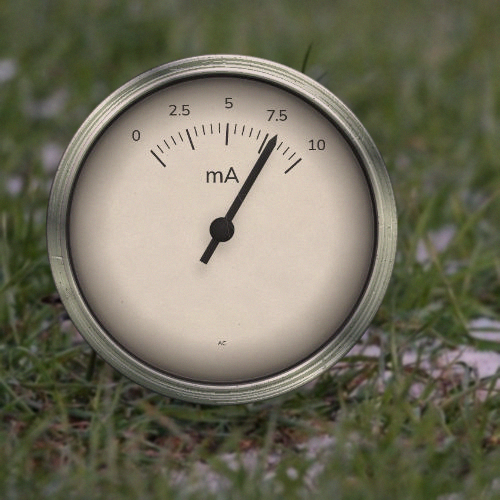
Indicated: {"value": 8, "unit": "mA"}
